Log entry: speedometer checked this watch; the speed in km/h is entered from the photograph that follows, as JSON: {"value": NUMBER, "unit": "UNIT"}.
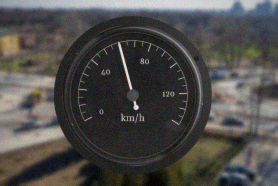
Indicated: {"value": 60, "unit": "km/h"}
